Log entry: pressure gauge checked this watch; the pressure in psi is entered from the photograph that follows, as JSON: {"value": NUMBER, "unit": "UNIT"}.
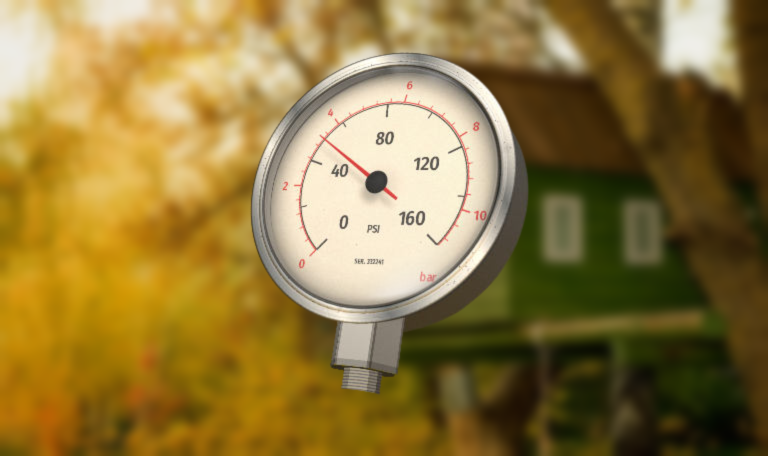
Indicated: {"value": 50, "unit": "psi"}
